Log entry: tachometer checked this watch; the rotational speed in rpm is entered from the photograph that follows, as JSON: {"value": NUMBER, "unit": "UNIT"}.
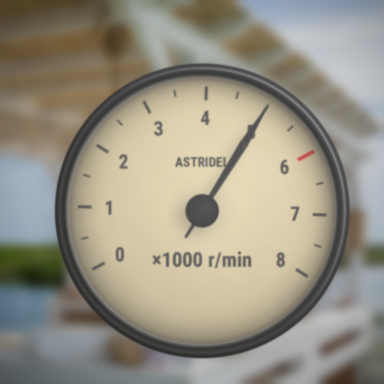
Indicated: {"value": 5000, "unit": "rpm"}
